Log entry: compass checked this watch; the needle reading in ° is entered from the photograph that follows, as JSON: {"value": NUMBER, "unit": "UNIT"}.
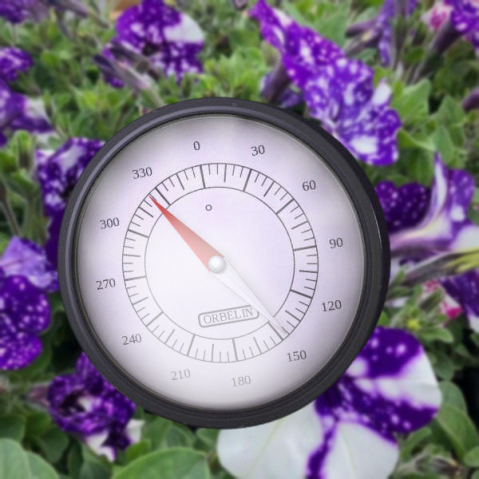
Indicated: {"value": 325, "unit": "°"}
